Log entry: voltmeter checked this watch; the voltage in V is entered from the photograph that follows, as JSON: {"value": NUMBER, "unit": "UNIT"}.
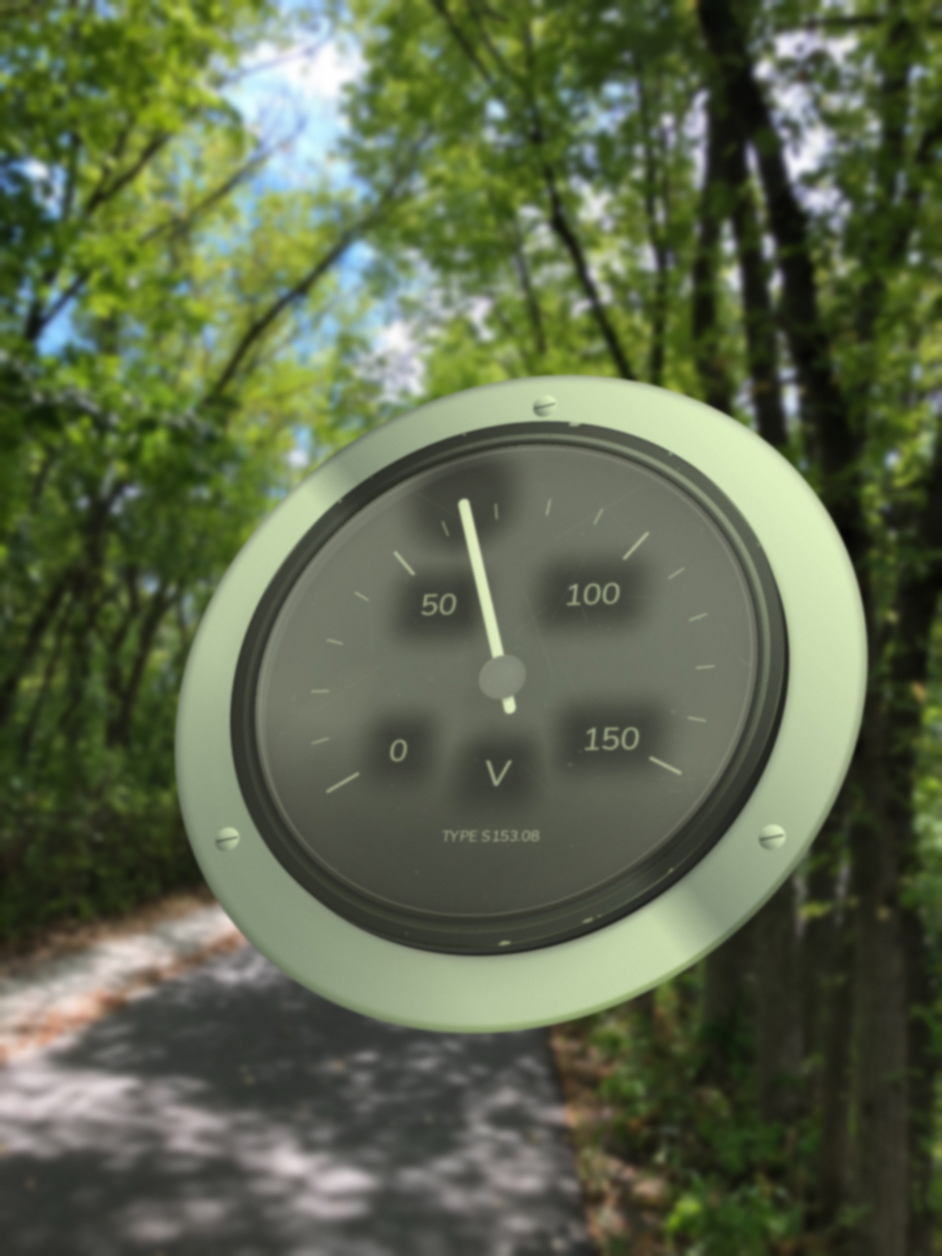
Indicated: {"value": 65, "unit": "V"}
